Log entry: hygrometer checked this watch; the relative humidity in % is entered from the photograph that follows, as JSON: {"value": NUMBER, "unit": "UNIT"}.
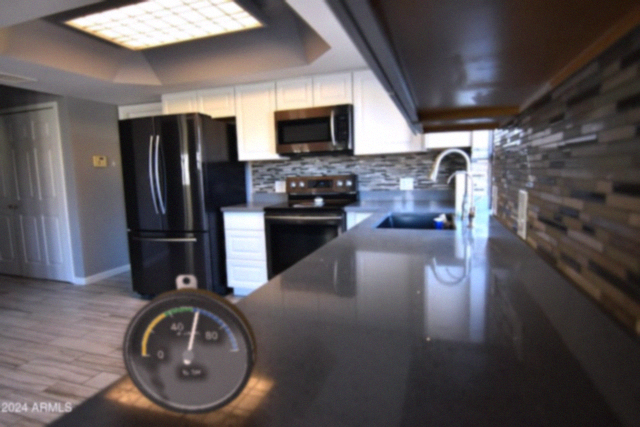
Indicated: {"value": 60, "unit": "%"}
